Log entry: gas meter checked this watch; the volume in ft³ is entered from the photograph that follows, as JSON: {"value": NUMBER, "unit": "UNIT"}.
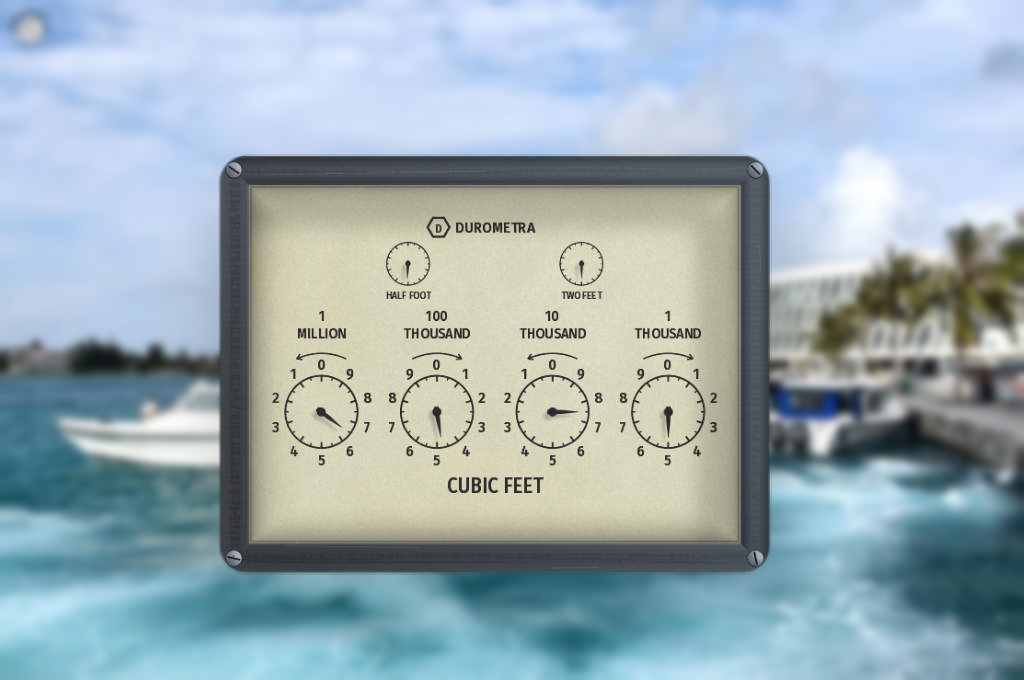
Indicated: {"value": 647500, "unit": "ft³"}
